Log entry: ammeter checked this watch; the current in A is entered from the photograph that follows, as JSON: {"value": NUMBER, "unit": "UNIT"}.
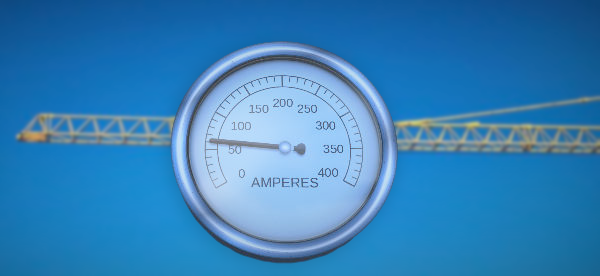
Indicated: {"value": 60, "unit": "A"}
